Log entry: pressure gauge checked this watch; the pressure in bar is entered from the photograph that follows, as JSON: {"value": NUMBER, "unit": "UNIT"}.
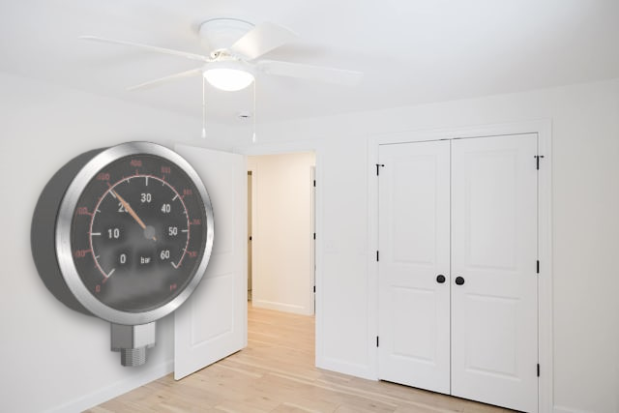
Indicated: {"value": 20, "unit": "bar"}
